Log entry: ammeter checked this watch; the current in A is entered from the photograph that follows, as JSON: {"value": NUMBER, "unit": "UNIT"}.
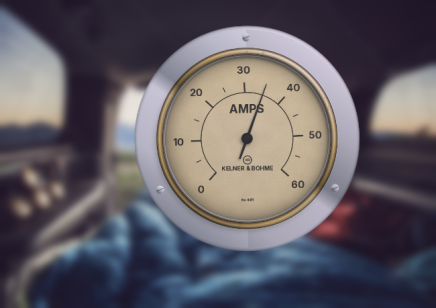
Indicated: {"value": 35, "unit": "A"}
